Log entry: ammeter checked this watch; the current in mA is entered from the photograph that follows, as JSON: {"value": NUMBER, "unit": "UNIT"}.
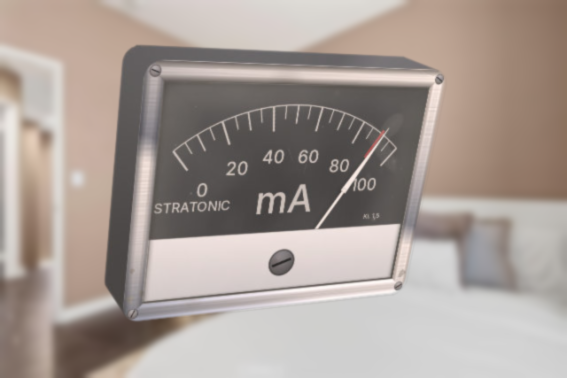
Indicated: {"value": 90, "unit": "mA"}
